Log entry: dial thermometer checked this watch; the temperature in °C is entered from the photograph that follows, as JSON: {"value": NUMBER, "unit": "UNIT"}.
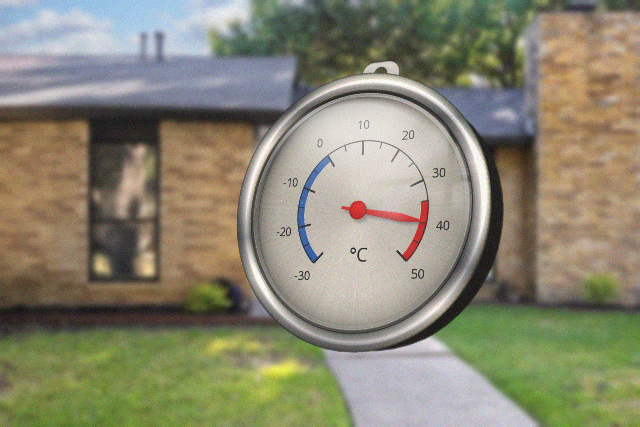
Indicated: {"value": 40, "unit": "°C"}
